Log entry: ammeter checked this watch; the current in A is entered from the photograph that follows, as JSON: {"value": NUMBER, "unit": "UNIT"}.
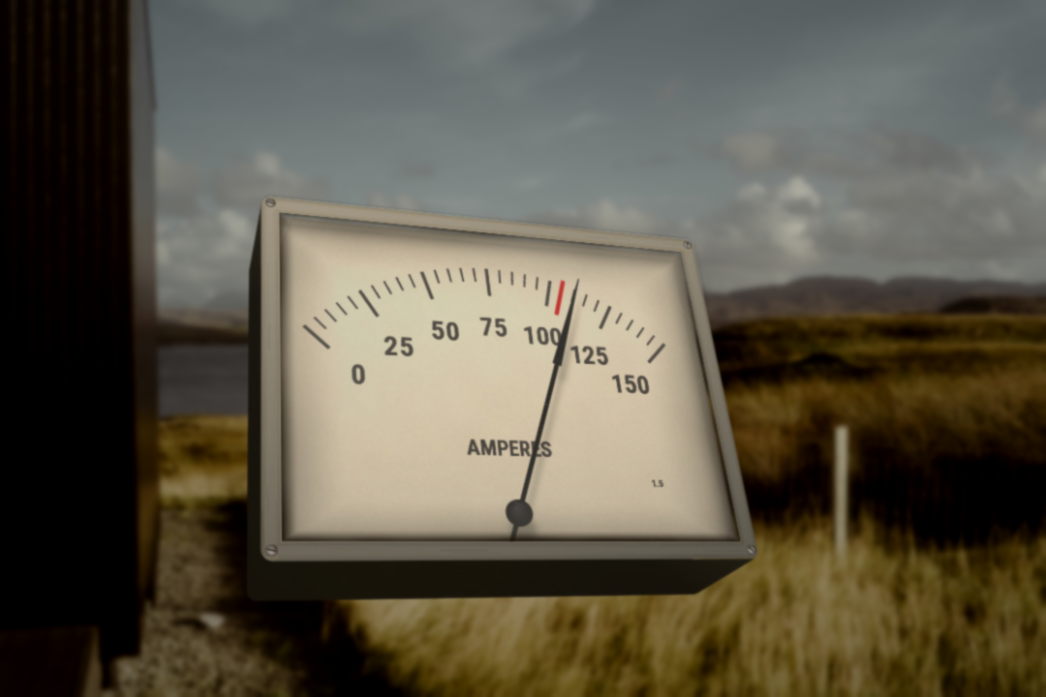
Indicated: {"value": 110, "unit": "A"}
